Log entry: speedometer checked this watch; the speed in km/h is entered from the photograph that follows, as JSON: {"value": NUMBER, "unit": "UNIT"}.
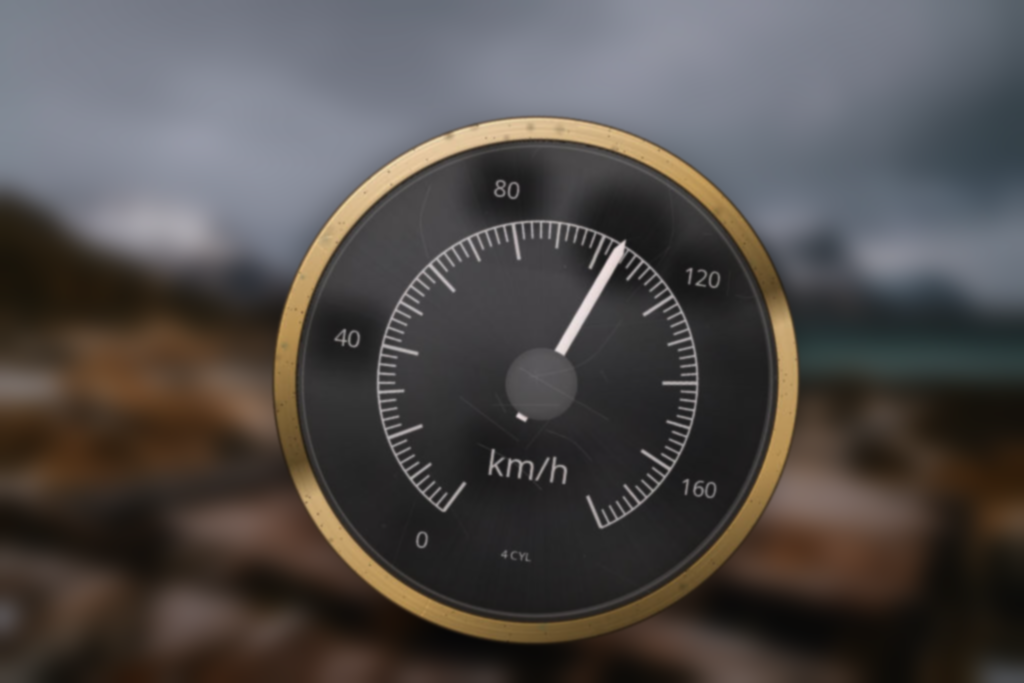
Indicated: {"value": 104, "unit": "km/h"}
